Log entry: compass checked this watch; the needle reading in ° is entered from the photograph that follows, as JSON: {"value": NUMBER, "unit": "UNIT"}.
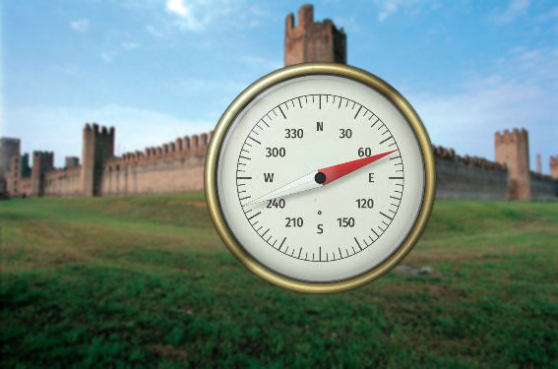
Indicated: {"value": 70, "unit": "°"}
